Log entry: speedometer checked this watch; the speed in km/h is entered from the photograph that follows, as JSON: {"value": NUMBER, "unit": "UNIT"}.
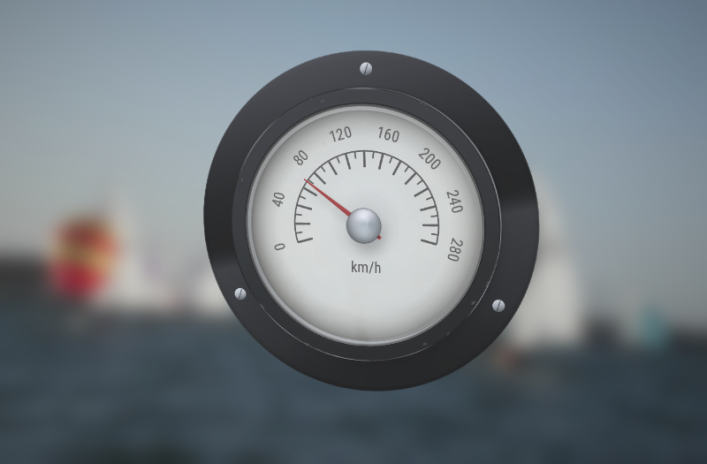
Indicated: {"value": 70, "unit": "km/h"}
